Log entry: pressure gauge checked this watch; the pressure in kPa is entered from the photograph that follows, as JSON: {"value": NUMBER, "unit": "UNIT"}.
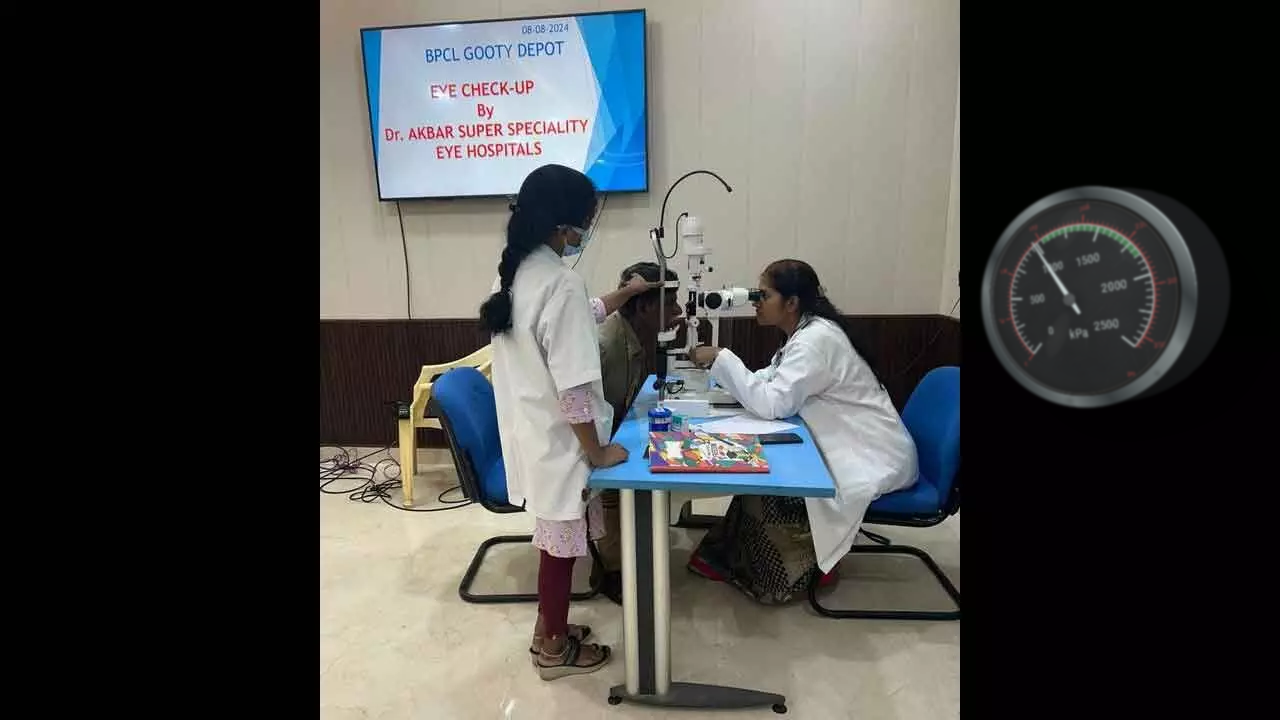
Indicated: {"value": 1000, "unit": "kPa"}
